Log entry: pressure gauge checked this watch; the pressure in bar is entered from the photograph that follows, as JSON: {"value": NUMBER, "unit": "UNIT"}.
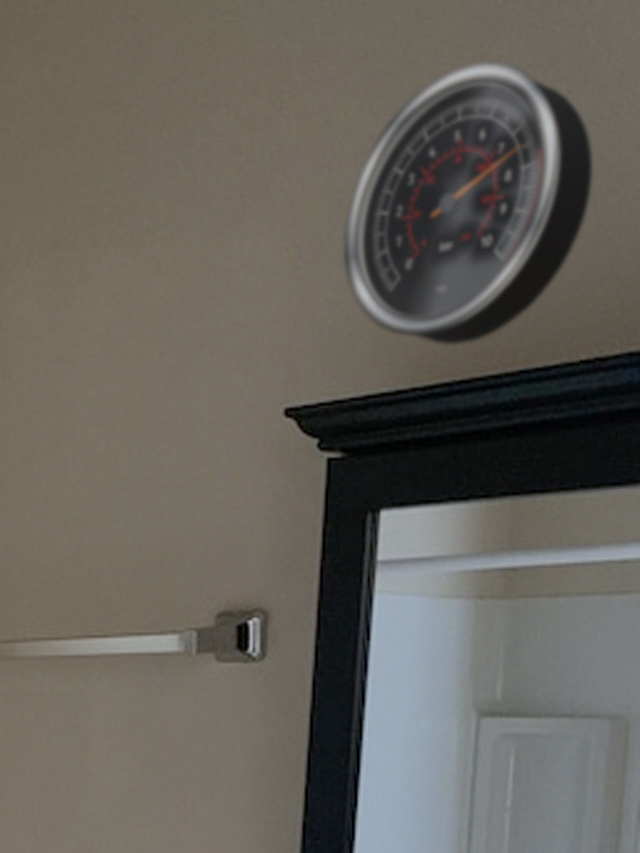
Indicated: {"value": 7.5, "unit": "bar"}
